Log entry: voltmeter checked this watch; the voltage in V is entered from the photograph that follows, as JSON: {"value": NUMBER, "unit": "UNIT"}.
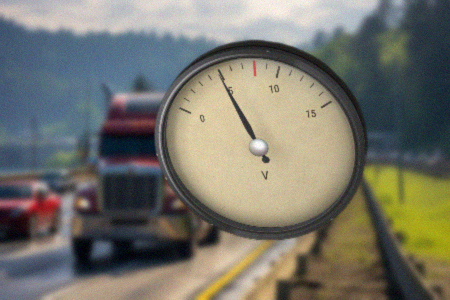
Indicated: {"value": 5, "unit": "V"}
